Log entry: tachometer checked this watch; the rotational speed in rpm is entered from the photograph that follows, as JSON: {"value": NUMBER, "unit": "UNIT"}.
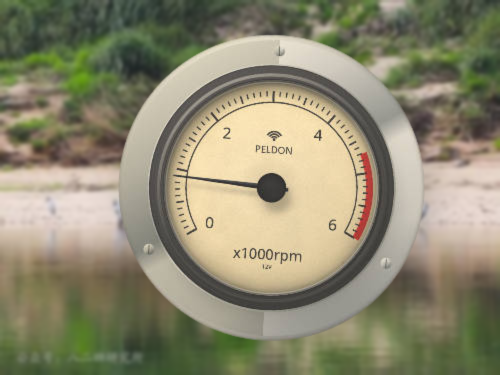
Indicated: {"value": 900, "unit": "rpm"}
